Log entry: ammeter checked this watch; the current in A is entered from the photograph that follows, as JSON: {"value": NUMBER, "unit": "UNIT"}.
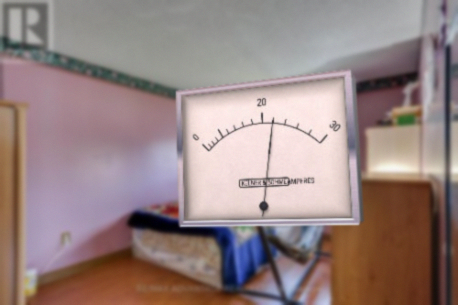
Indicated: {"value": 22, "unit": "A"}
